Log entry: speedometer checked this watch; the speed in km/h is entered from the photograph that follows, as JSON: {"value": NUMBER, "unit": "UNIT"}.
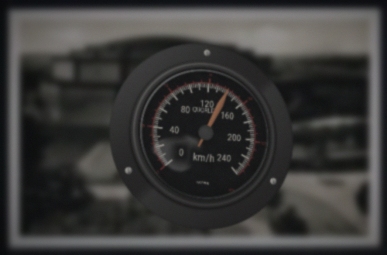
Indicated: {"value": 140, "unit": "km/h"}
